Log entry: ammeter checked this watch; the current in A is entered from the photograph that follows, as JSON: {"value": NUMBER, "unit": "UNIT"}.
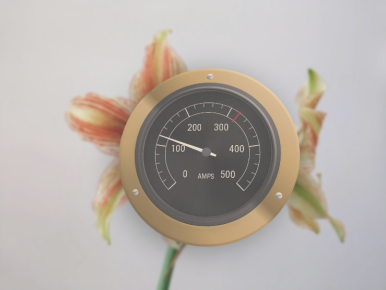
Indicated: {"value": 120, "unit": "A"}
